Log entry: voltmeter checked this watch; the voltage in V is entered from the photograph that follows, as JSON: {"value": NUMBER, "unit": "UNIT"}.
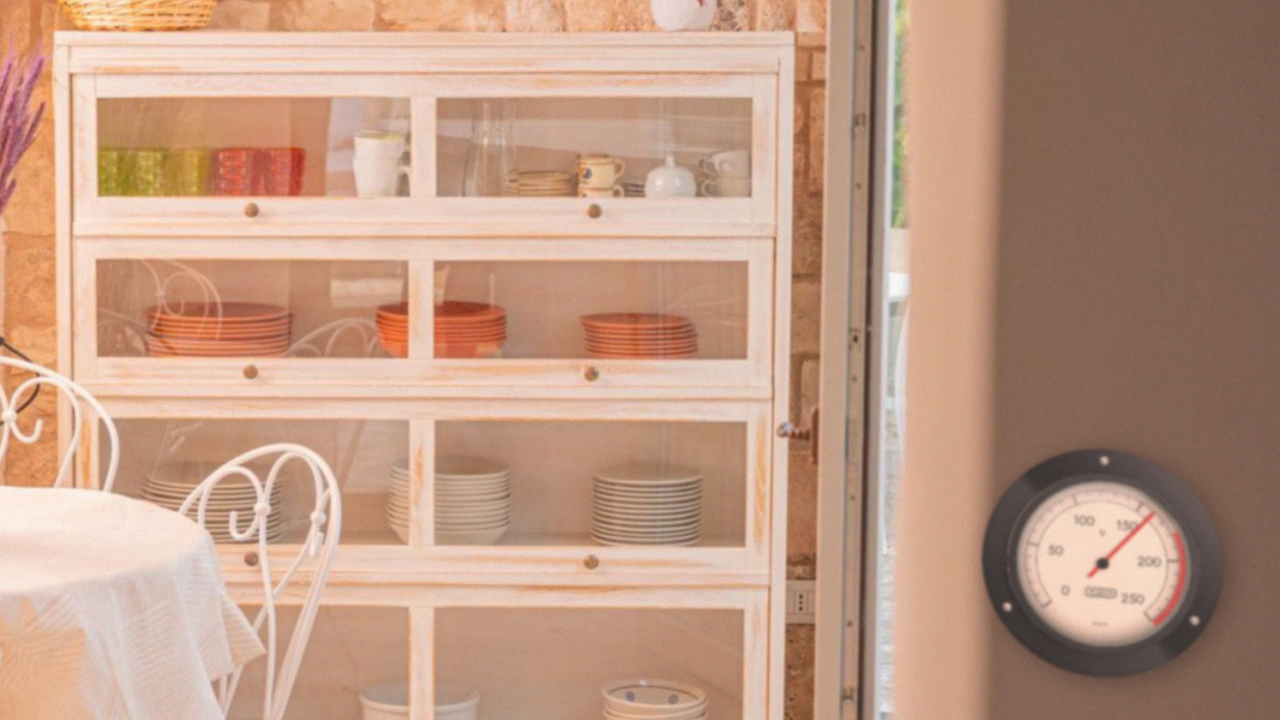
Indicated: {"value": 160, "unit": "V"}
